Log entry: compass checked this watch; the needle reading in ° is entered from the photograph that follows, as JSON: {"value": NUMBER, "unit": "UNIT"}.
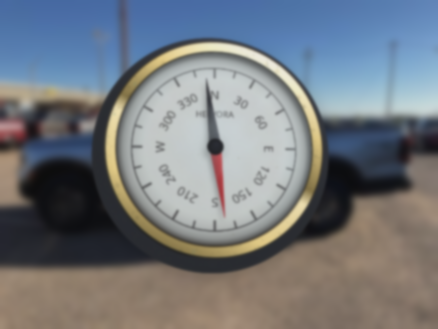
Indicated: {"value": 172.5, "unit": "°"}
